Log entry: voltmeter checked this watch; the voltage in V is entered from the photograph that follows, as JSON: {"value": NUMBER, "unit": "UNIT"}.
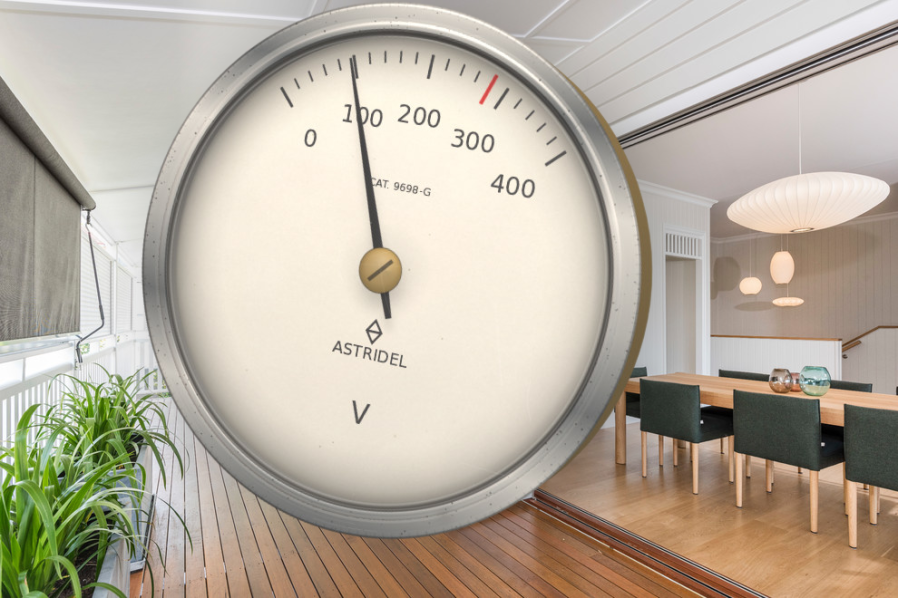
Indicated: {"value": 100, "unit": "V"}
